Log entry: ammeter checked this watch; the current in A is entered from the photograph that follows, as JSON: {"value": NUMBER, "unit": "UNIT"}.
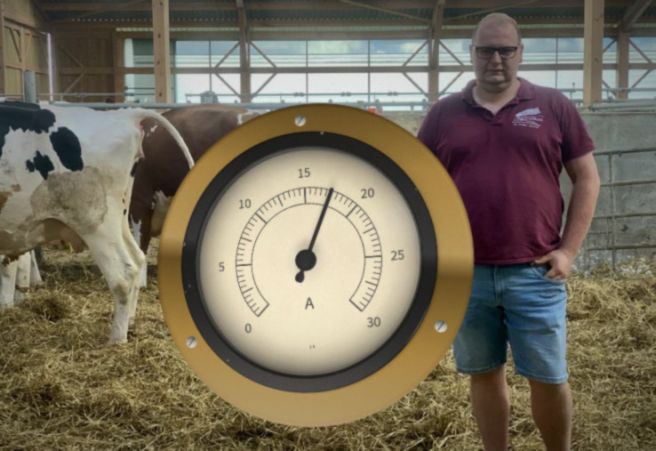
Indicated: {"value": 17.5, "unit": "A"}
